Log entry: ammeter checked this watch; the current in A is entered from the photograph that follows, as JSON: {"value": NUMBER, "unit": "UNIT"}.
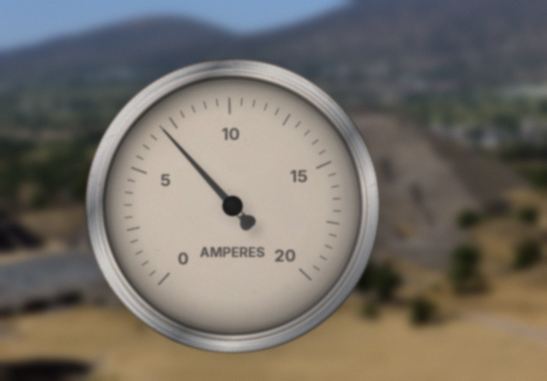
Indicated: {"value": 7, "unit": "A"}
